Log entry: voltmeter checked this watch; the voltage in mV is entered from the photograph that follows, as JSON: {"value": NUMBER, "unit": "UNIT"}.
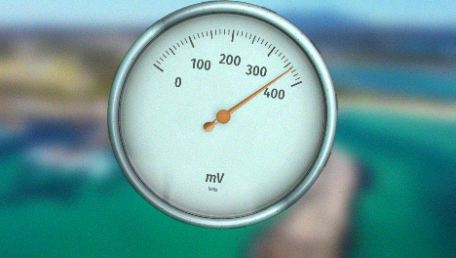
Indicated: {"value": 360, "unit": "mV"}
